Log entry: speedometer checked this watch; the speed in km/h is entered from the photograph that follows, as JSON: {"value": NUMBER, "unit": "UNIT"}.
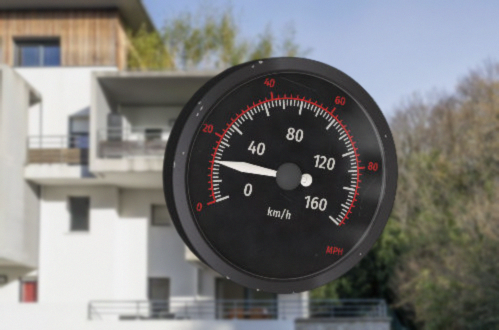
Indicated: {"value": 20, "unit": "km/h"}
